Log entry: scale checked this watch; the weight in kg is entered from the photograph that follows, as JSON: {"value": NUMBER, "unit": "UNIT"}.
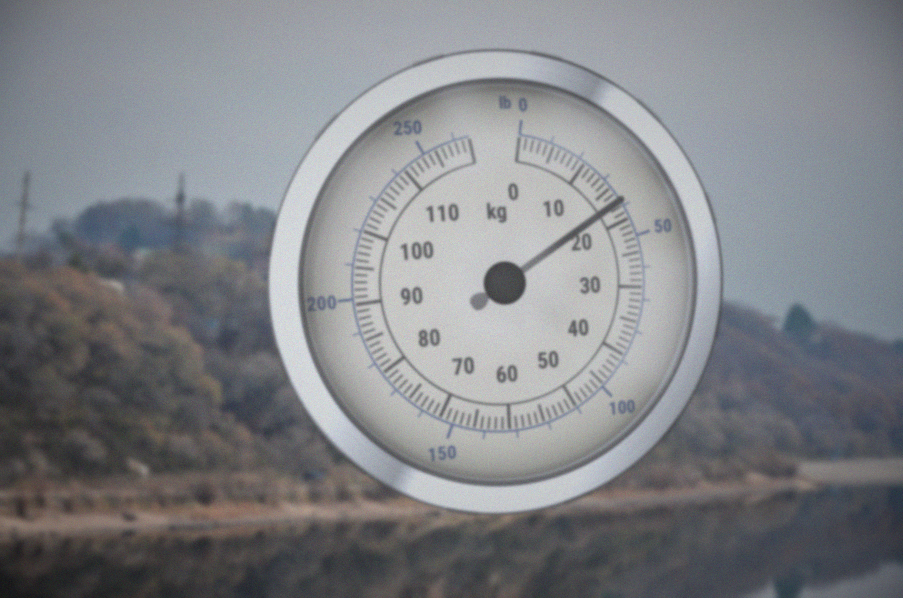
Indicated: {"value": 17, "unit": "kg"}
